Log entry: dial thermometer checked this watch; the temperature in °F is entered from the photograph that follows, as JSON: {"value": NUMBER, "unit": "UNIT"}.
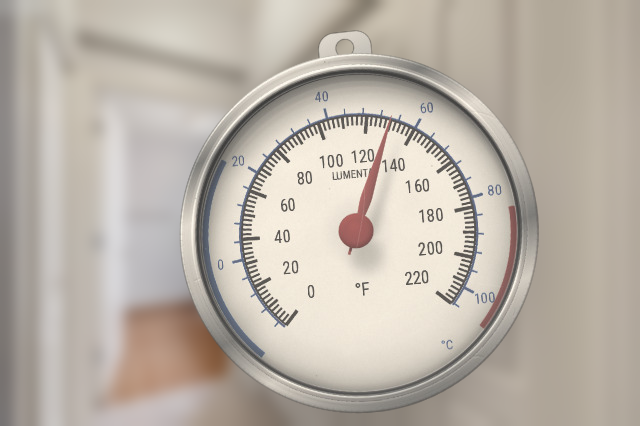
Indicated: {"value": 130, "unit": "°F"}
